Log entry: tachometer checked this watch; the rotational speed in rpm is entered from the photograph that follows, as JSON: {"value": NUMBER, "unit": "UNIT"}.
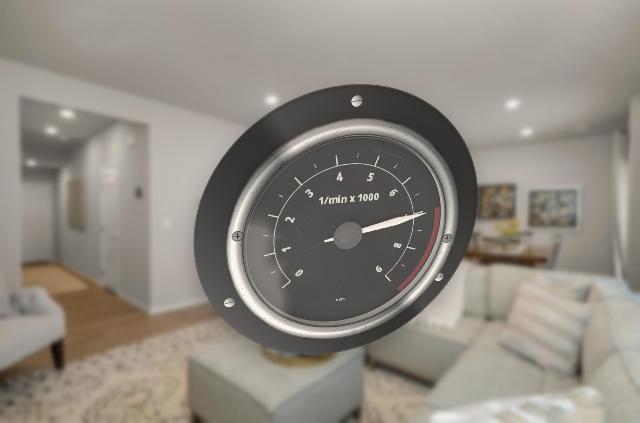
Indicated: {"value": 7000, "unit": "rpm"}
